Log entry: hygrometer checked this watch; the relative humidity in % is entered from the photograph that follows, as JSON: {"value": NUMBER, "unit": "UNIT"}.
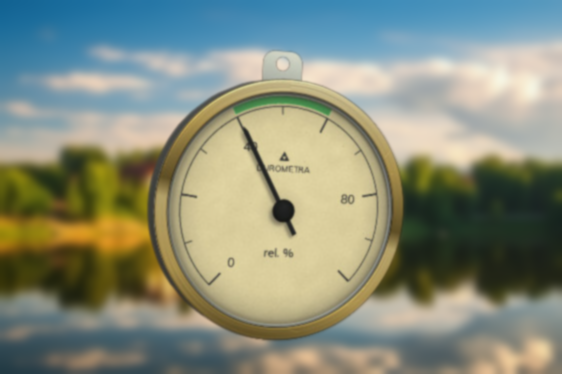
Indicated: {"value": 40, "unit": "%"}
